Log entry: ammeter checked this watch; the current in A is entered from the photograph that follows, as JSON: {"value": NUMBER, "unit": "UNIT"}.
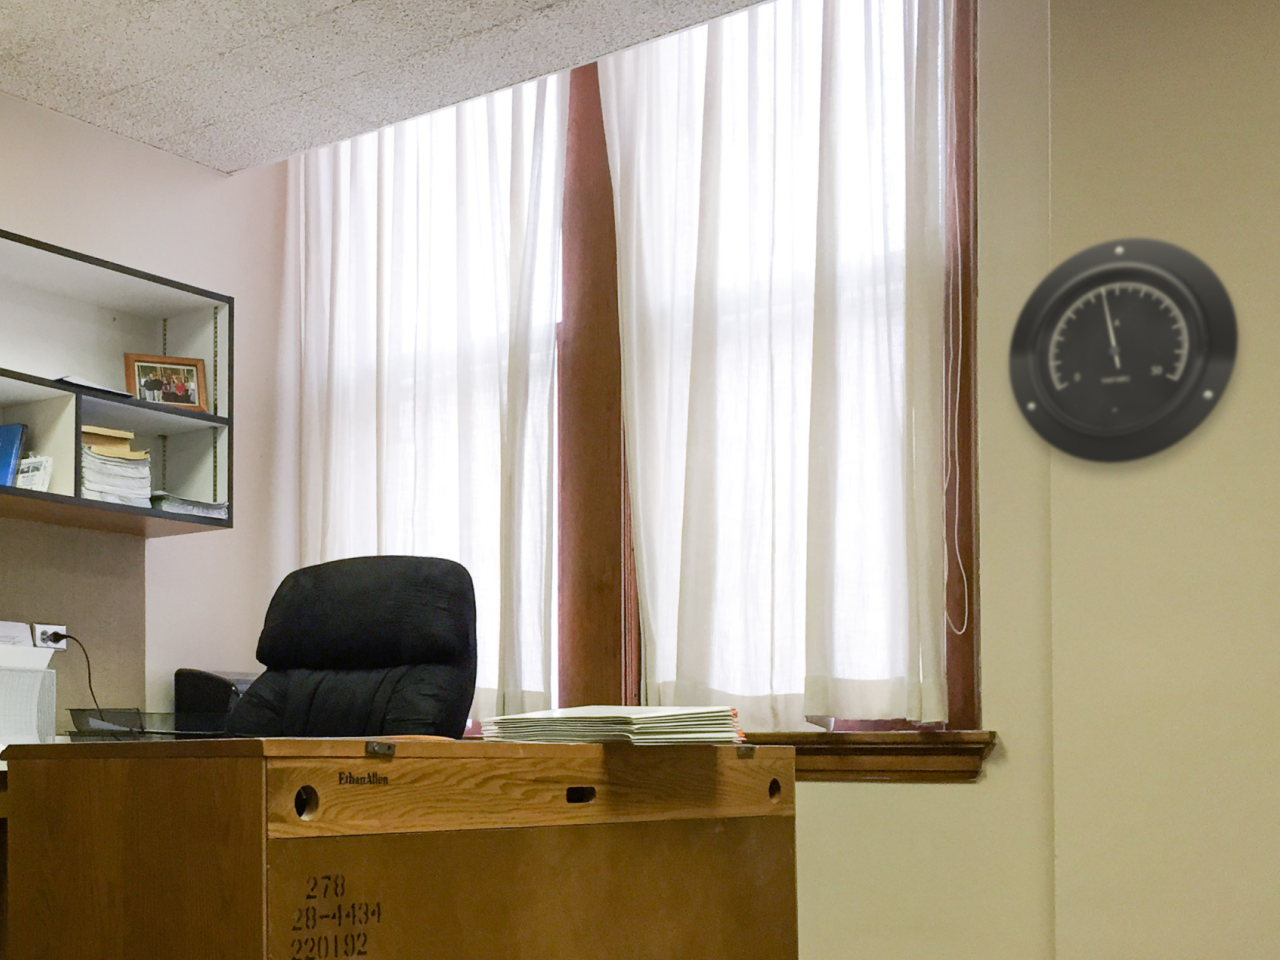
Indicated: {"value": 22.5, "unit": "A"}
